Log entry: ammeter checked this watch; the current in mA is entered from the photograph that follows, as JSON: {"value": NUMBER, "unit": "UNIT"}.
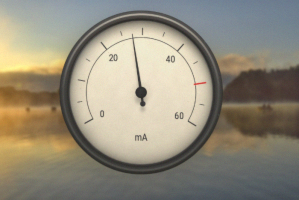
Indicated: {"value": 27.5, "unit": "mA"}
